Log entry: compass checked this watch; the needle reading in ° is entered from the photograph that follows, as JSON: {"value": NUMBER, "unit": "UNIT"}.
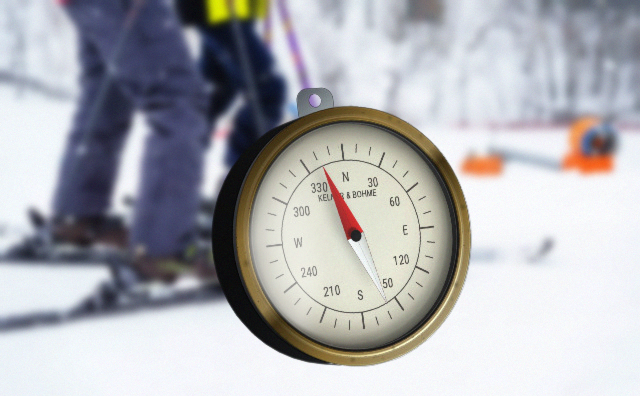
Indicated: {"value": 340, "unit": "°"}
